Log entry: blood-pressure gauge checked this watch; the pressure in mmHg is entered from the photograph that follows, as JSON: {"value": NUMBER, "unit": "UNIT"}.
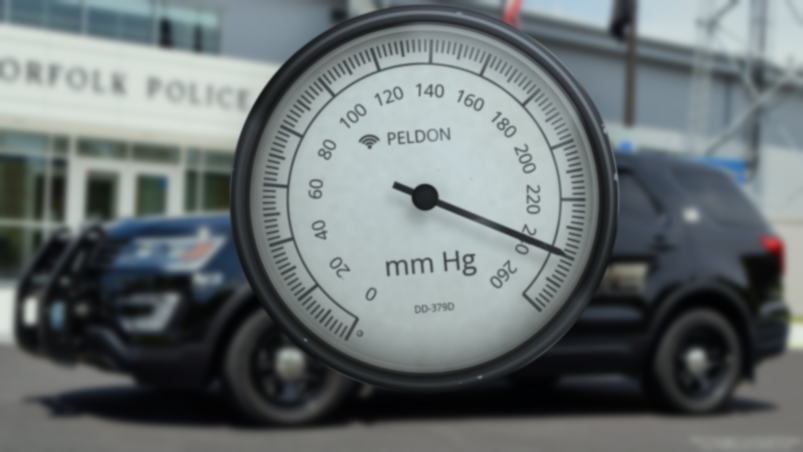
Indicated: {"value": 240, "unit": "mmHg"}
